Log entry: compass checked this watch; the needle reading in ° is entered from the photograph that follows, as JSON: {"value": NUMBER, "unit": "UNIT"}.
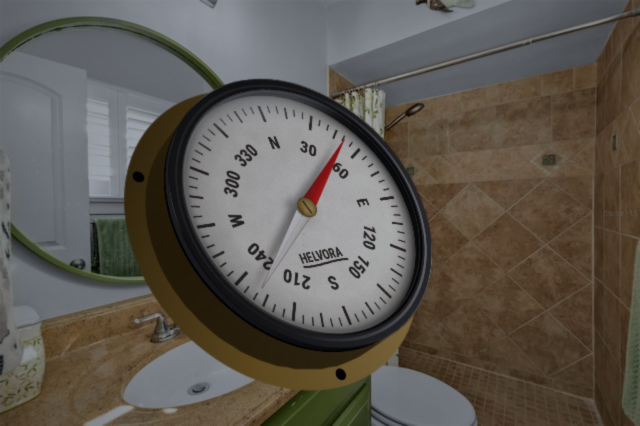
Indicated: {"value": 50, "unit": "°"}
